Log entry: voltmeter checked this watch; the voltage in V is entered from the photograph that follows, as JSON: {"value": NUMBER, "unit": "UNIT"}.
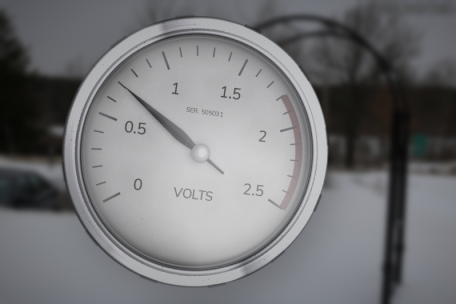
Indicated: {"value": 0.7, "unit": "V"}
